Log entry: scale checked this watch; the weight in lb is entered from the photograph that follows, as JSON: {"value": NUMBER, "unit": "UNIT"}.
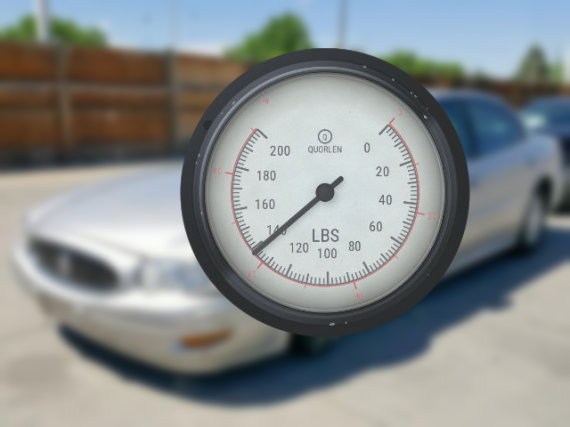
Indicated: {"value": 138, "unit": "lb"}
